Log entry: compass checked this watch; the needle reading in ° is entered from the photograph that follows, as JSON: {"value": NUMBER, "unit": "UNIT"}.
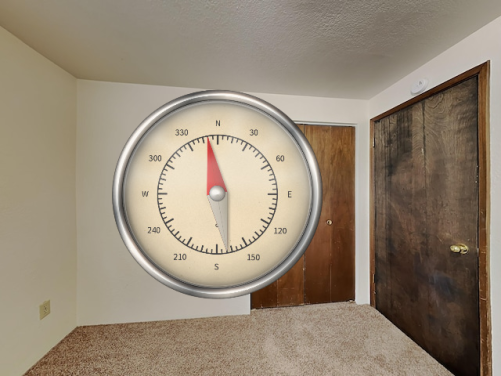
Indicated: {"value": 350, "unit": "°"}
